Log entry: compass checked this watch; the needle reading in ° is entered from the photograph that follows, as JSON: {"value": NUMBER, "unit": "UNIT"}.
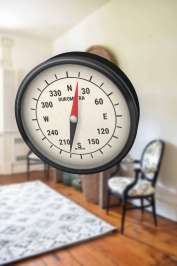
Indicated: {"value": 15, "unit": "°"}
